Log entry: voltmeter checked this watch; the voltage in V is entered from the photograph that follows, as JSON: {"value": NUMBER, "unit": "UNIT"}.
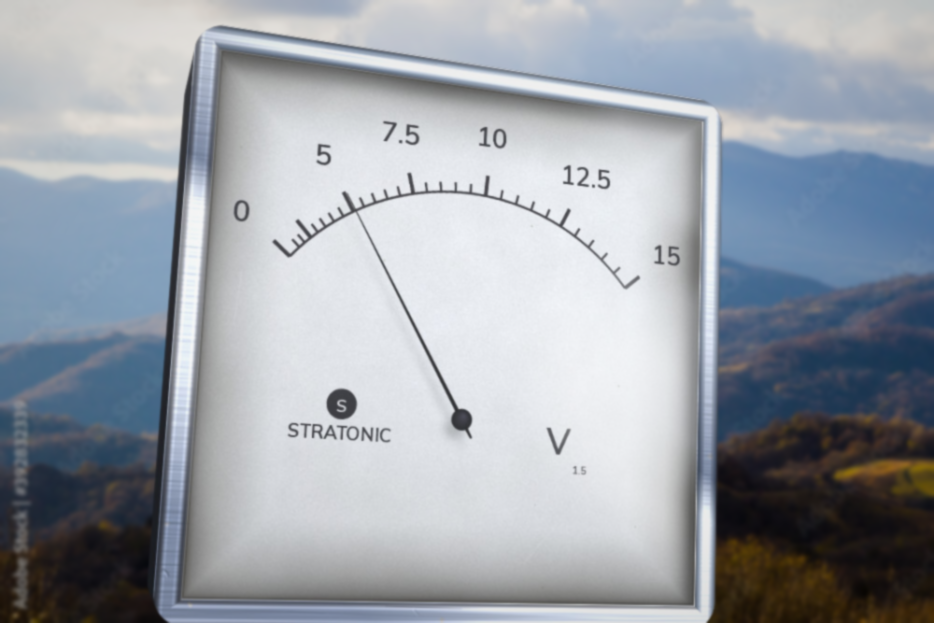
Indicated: {"value": 5, "unit": "V"}
